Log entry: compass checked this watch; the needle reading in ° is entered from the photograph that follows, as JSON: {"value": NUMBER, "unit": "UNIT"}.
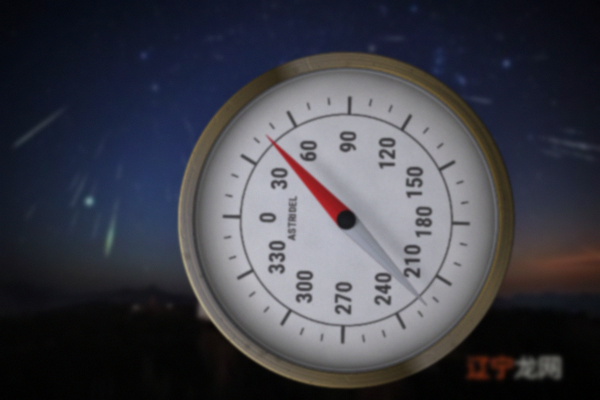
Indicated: {"value": 45, "unit": "°"}
